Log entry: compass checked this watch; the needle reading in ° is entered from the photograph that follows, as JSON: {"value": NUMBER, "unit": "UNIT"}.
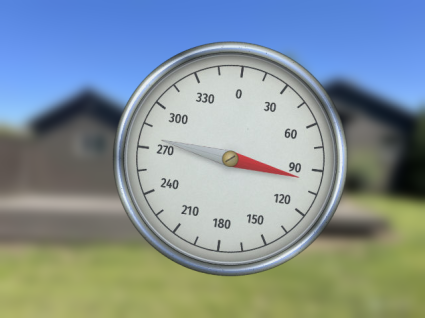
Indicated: {"value": 97.5, "unit": "°"}
